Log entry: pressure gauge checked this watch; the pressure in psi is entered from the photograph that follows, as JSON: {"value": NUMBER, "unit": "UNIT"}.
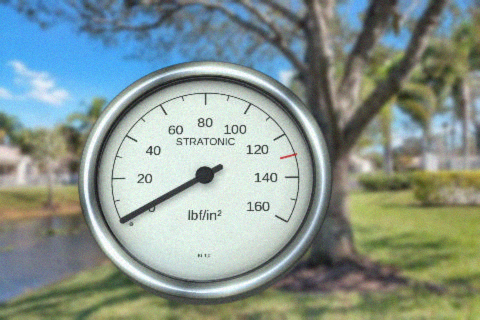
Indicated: {"value": 0, "unit": "psi"}
